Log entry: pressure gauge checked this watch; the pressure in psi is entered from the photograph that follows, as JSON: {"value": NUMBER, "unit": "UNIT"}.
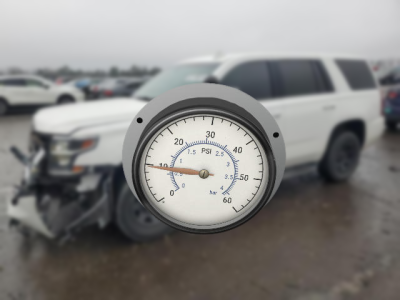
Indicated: {"value": 10, "unit": "psi"}
